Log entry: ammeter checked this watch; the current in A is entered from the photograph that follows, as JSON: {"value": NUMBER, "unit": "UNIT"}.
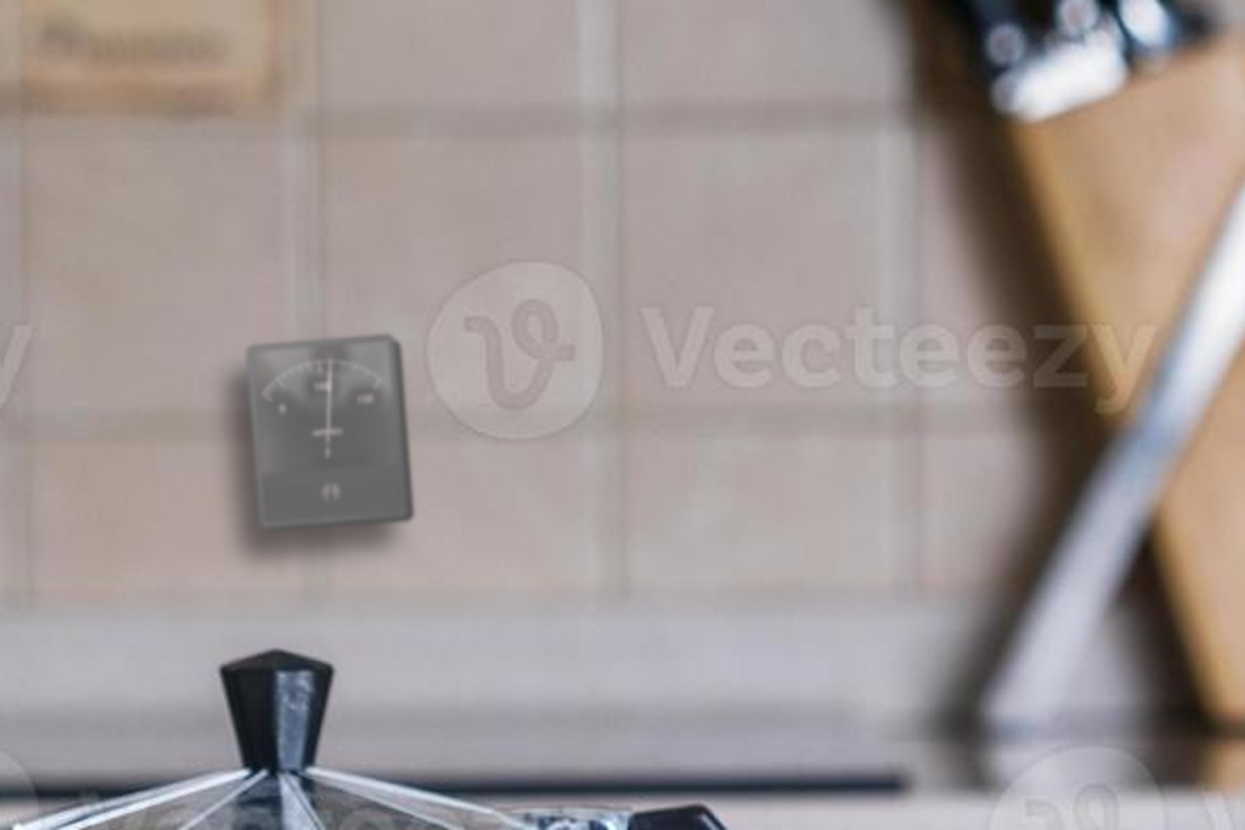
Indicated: {"value": 110, "unit": "A"}
